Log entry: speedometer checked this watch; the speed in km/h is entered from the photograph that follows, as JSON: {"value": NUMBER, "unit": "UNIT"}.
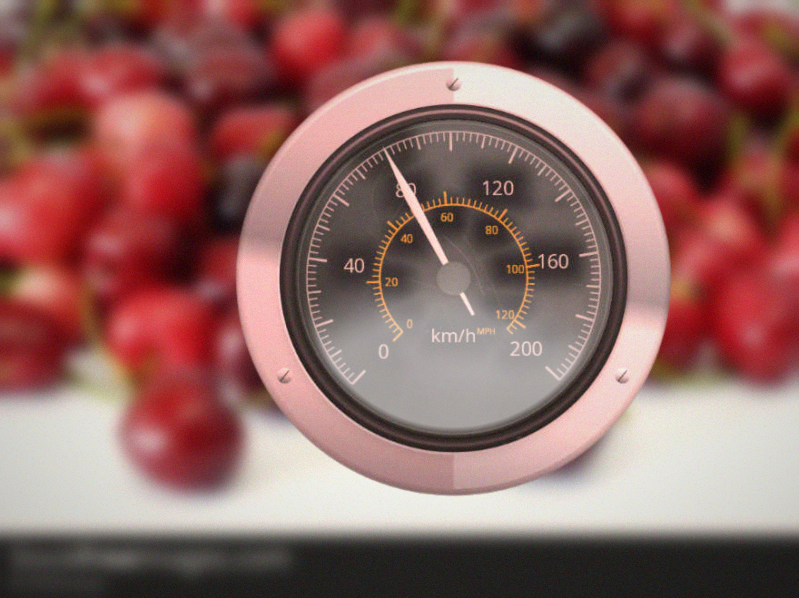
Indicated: {"value": 80, "unit": "km/h"}
